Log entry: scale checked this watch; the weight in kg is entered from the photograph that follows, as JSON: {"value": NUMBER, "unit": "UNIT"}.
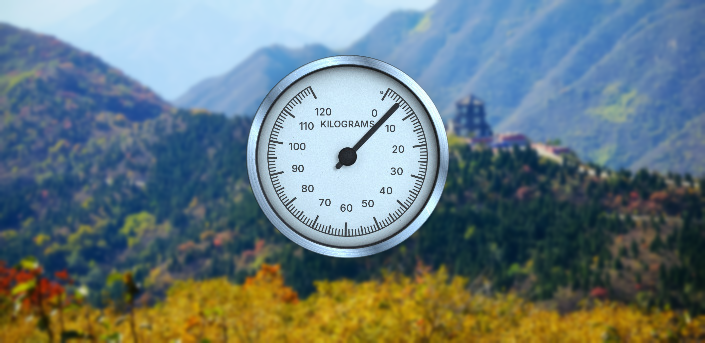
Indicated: {"value": 5, "unit": "kg"}
